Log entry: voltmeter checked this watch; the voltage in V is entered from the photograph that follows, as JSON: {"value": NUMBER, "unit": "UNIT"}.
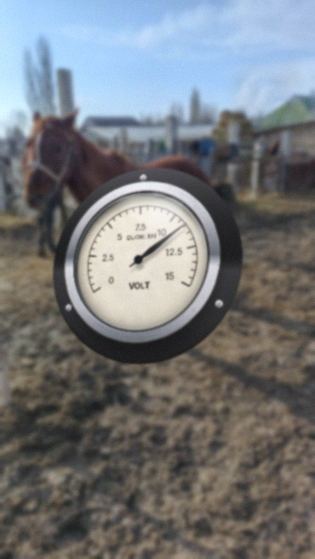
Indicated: {"value": 11, "unit": "V"}
